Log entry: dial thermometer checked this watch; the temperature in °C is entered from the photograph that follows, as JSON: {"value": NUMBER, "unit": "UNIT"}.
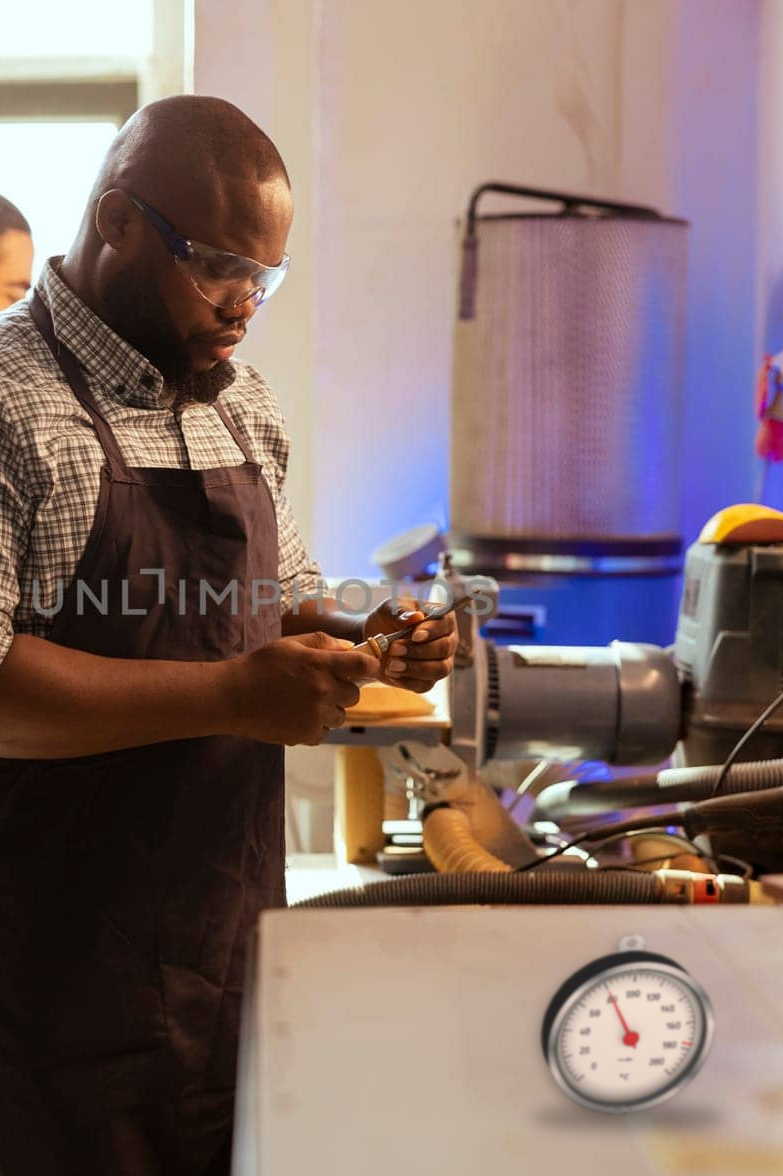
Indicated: {"value": 80, "unit": "°C"}
